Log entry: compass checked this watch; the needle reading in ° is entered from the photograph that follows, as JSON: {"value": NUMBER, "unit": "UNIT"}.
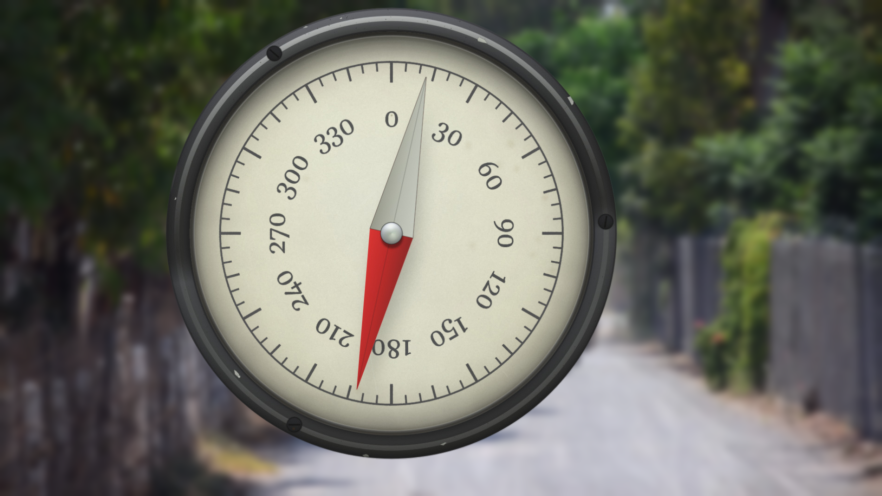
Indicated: {"value": 192.5, "unit": "°"}
